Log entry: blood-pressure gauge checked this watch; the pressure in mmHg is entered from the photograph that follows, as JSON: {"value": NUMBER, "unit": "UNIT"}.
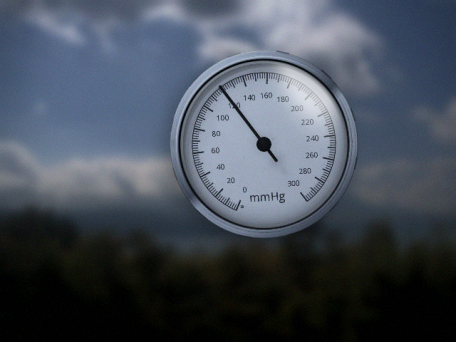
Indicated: {"value": 120, "unit": "mmHg"}
